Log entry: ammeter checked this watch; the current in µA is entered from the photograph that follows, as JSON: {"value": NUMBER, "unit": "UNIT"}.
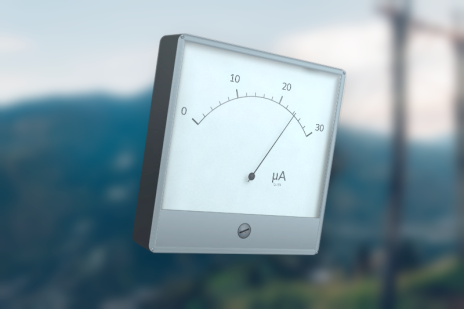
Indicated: {"value": 24, "unit": "µA"}
